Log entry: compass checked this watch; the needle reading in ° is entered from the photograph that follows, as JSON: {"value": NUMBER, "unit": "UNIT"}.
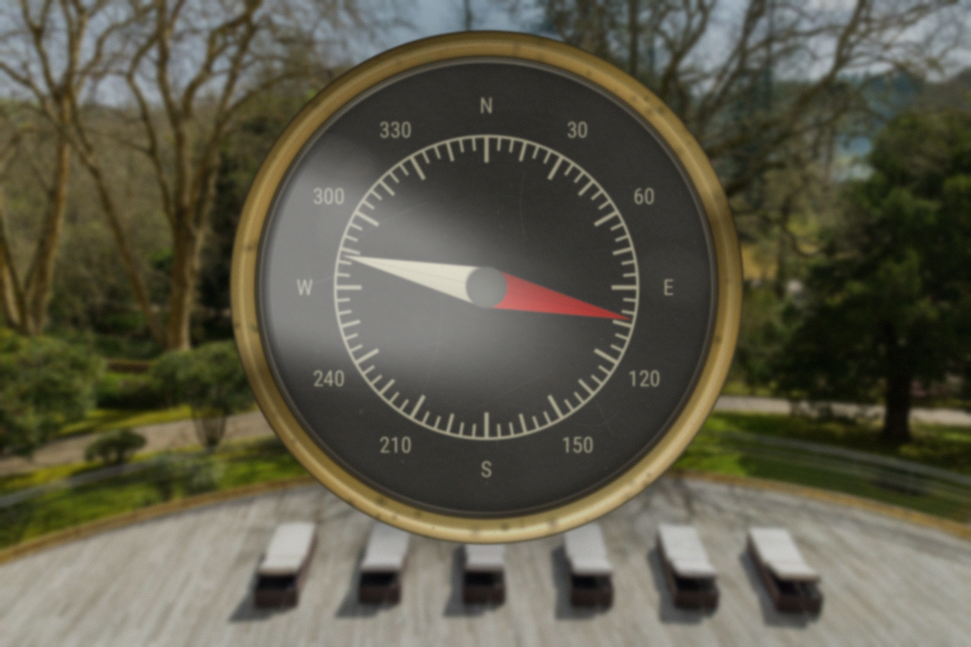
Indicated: {"value": 102.5, "unit": "°"}
